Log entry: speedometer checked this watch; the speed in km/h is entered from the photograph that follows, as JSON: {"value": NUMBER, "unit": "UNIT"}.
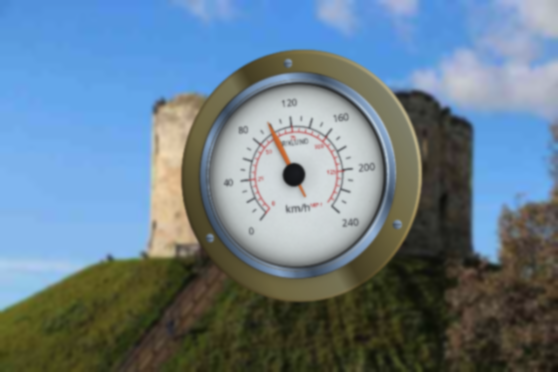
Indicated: {"value": 100, "unit": "km/h"}
